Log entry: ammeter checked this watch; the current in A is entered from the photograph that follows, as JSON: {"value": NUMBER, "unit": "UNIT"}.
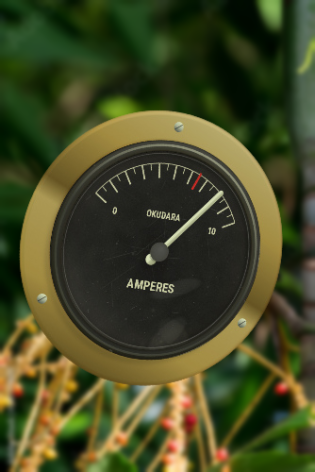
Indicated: {"value": 8, "unit": "A"}
